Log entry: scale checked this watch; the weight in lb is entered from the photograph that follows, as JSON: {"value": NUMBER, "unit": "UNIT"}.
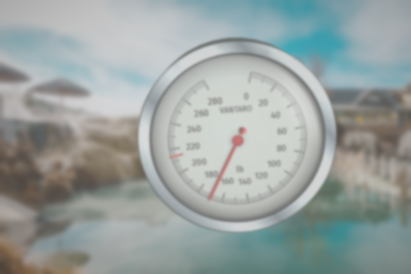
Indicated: {"value": 170, "unit": "lb"}
